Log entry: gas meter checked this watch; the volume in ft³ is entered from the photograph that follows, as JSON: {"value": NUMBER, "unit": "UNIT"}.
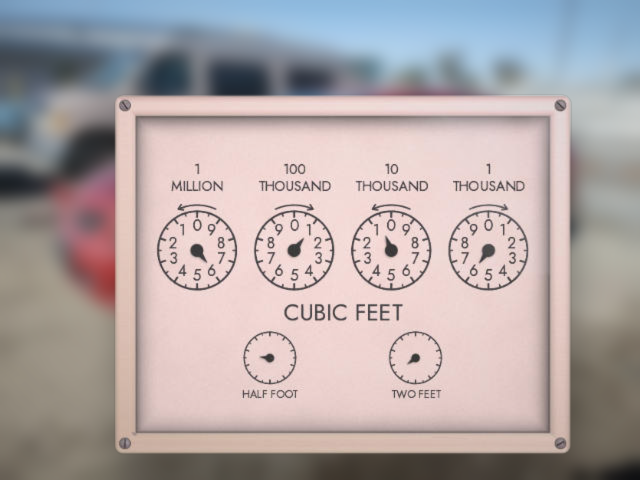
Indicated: {"value": 610600, "unit": "ft³"}
